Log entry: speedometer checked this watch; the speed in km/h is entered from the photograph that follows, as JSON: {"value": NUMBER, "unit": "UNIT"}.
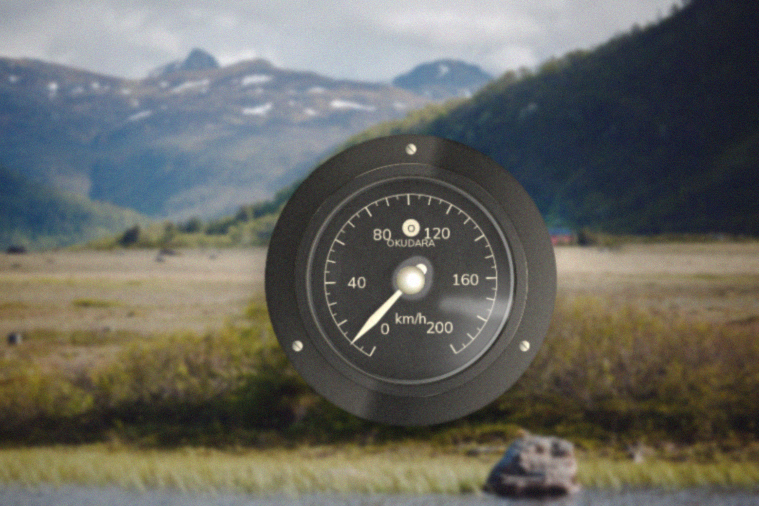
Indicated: {"value": 10, "unit": "km/h"}
